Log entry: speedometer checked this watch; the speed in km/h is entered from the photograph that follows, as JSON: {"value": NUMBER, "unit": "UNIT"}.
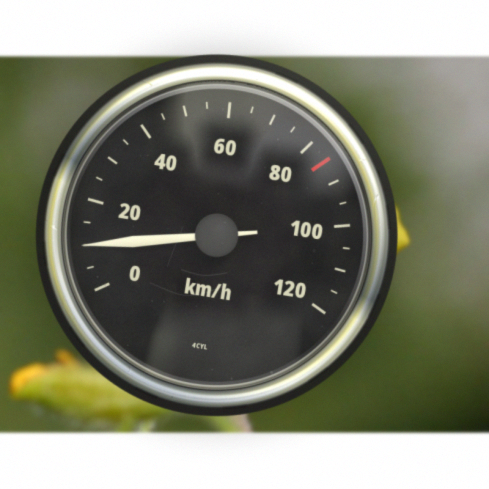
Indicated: {"value": 10, "unit": "km/h"}
